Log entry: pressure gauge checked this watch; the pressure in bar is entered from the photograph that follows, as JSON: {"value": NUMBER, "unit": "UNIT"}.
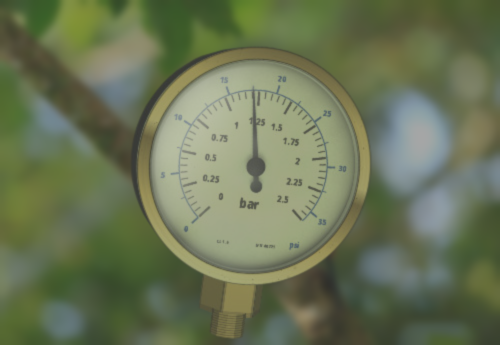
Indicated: {"value": 1.2, "unit": "bar"}
